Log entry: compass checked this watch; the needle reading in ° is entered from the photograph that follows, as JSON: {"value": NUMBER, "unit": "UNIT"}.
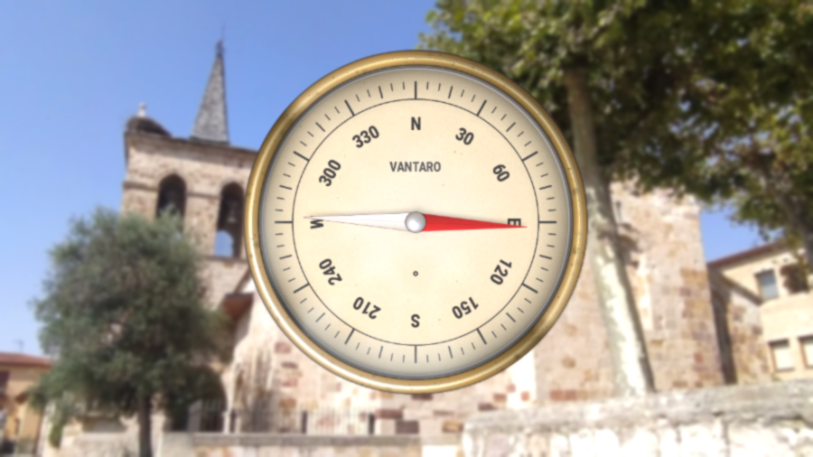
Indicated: {"value": 92.5, "unit": "°"}
